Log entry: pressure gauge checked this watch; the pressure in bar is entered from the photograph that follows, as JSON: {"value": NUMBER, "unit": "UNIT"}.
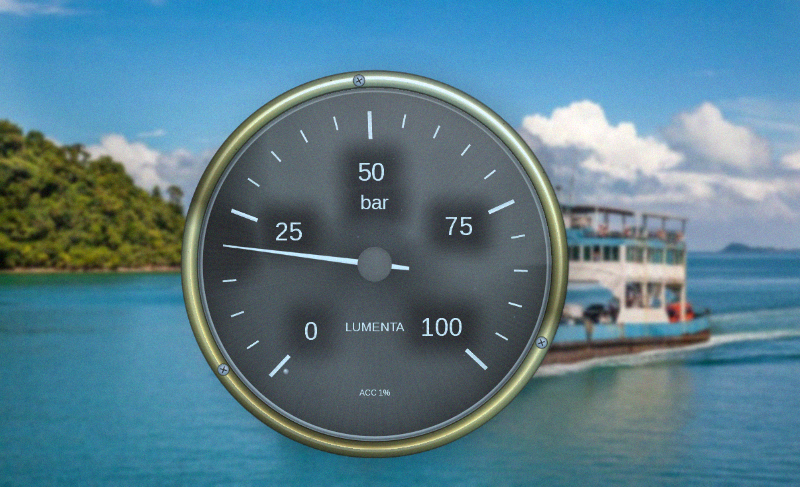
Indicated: {"value": 20, "unit": "bar"}
